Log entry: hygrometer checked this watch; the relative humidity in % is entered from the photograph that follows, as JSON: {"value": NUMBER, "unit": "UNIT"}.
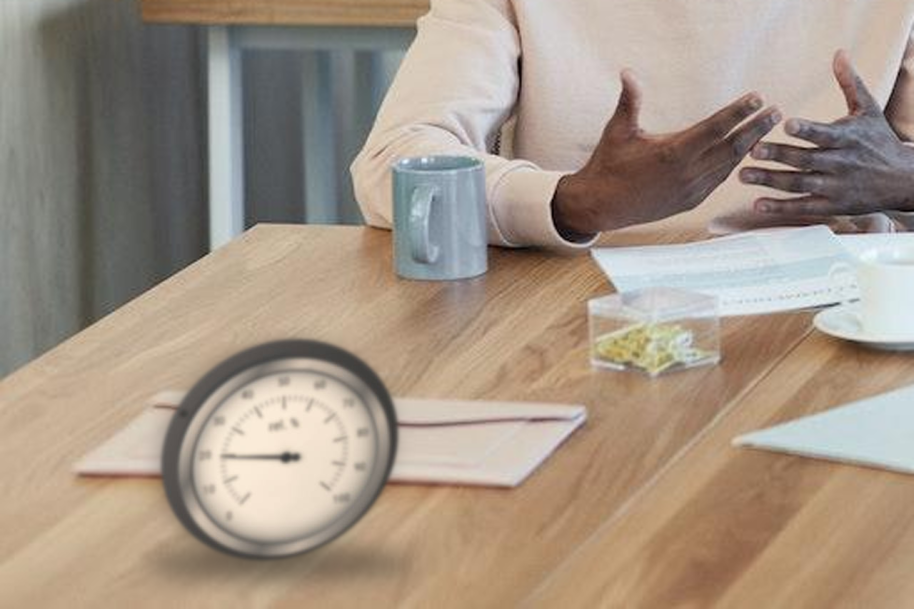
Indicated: {"value": 20, "unit": "%"}
